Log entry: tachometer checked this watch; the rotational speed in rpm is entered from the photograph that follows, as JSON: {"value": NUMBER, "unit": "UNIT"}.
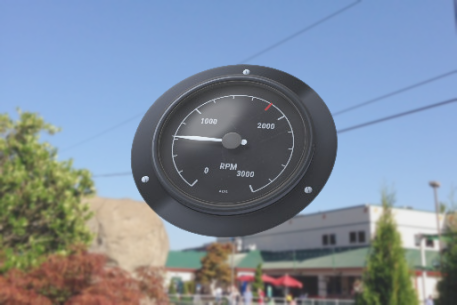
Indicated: {"value": 600, "unit": "rpm"}
